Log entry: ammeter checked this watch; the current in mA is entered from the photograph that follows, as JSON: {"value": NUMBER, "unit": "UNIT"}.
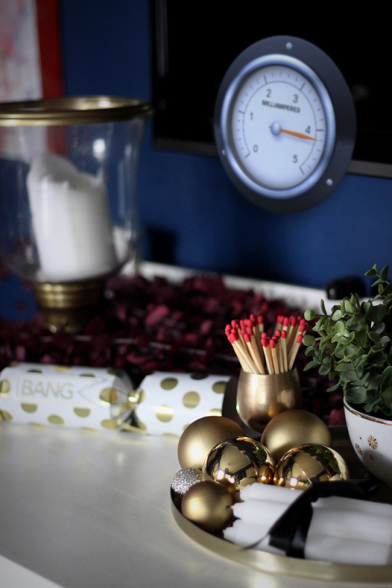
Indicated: {"value": 4.2, "unit": "mA"}
